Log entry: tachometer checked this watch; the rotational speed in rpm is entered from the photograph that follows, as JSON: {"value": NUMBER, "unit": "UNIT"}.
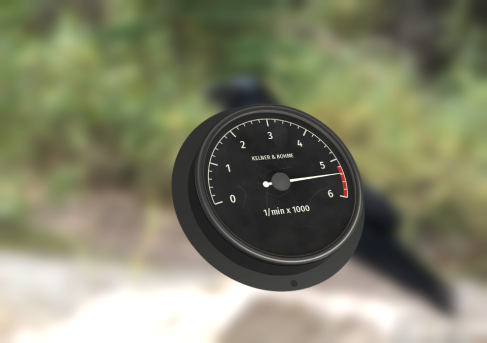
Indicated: {"value": 5400, "unit": "rpm"}
